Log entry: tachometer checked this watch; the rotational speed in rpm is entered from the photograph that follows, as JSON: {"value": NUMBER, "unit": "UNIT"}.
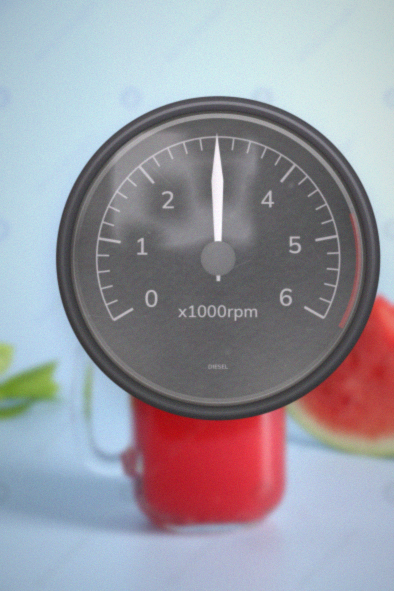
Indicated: {"value": 3000, "unit": "rpm"}
